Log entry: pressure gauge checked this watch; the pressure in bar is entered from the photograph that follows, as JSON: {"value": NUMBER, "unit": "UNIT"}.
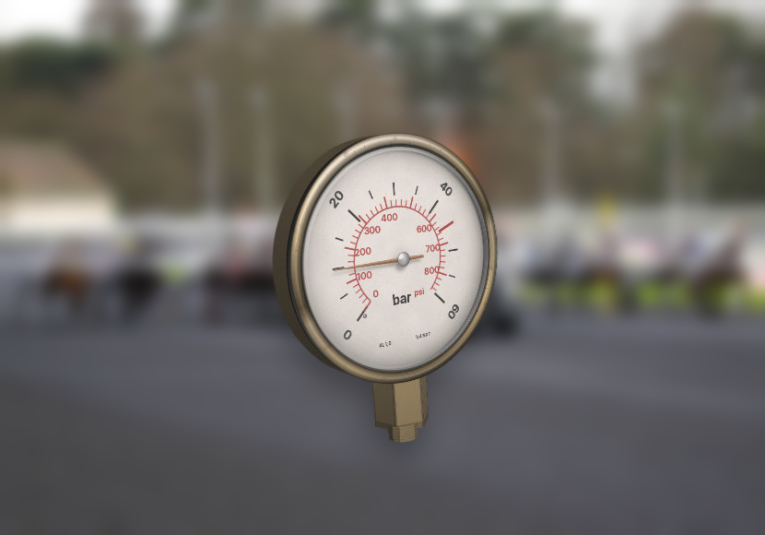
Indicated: {"value": 10, "unit": "bar"}
